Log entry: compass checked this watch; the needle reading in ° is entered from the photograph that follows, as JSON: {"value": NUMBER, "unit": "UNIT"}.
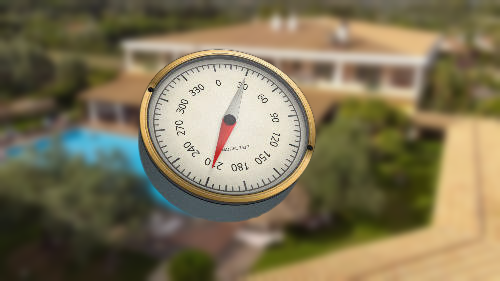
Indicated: {"value": 210, "unit": "°"}
